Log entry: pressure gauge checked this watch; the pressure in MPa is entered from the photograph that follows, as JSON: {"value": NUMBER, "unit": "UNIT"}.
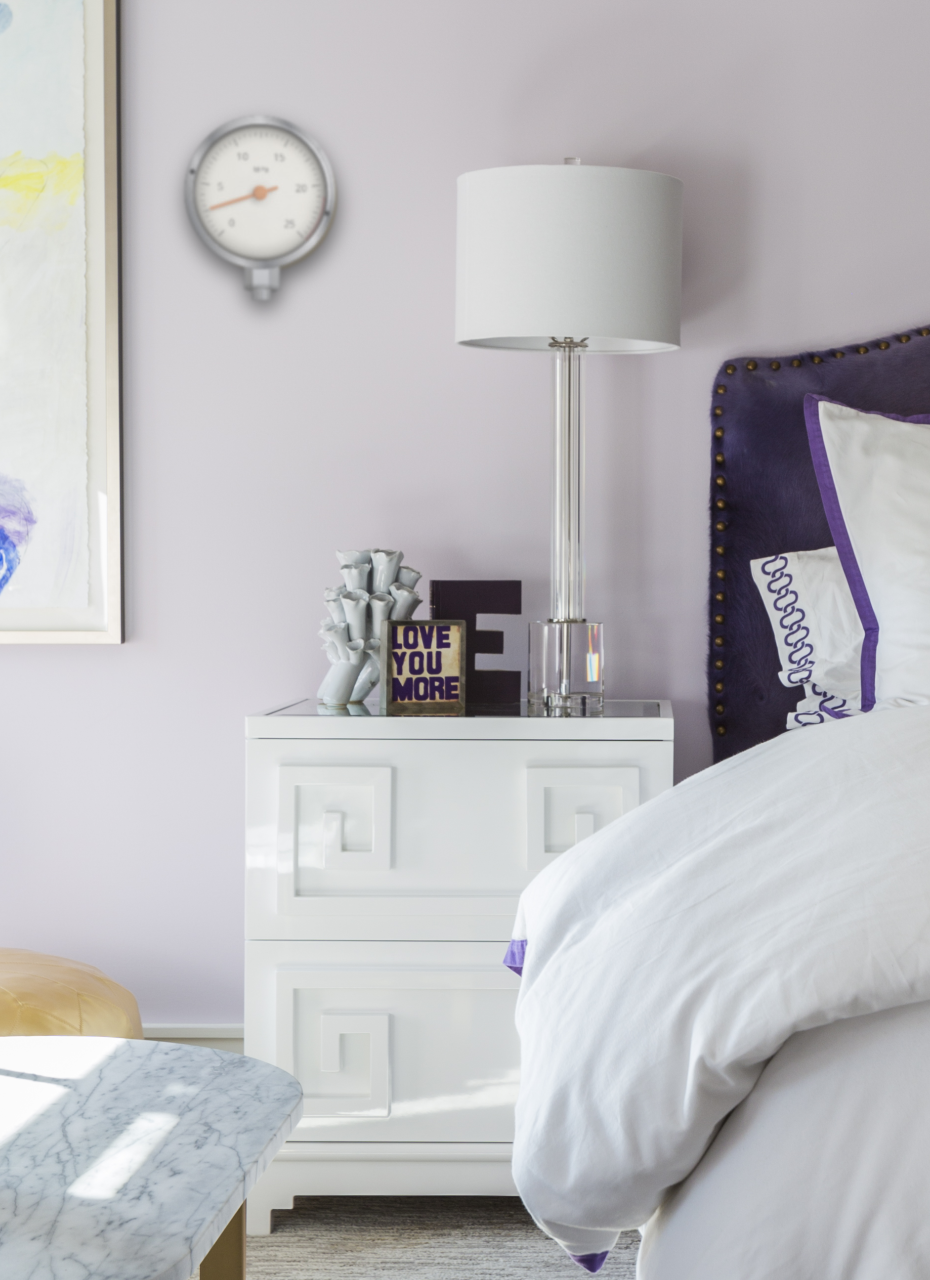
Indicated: {"value": 2.5, "unit": "MPa"}
